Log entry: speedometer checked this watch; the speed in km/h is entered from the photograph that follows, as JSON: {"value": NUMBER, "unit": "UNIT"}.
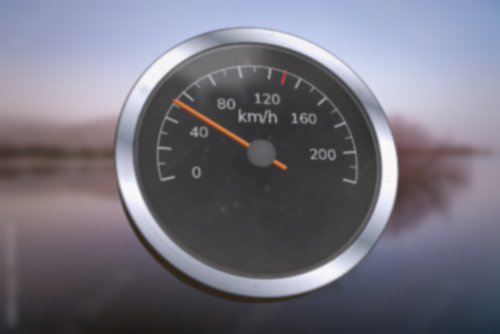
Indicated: {"value": 50, "unit": "km/h"}
